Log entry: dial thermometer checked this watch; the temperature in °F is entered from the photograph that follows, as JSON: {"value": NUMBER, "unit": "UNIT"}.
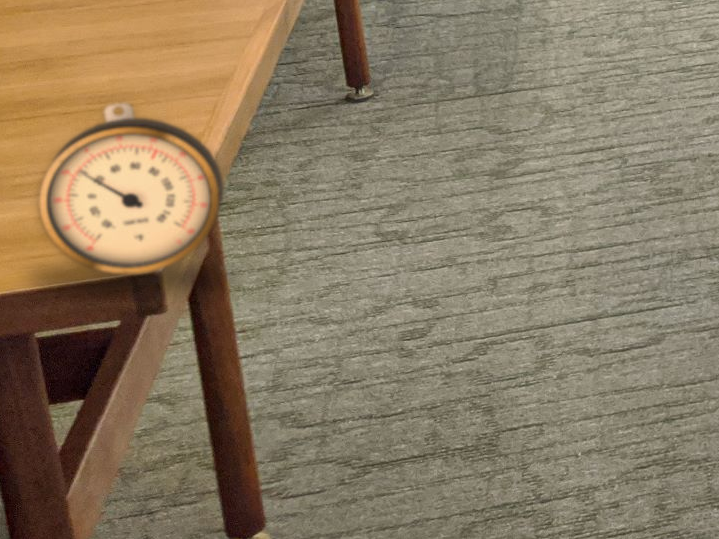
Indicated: {"value": 20, "unit": "°F"}
